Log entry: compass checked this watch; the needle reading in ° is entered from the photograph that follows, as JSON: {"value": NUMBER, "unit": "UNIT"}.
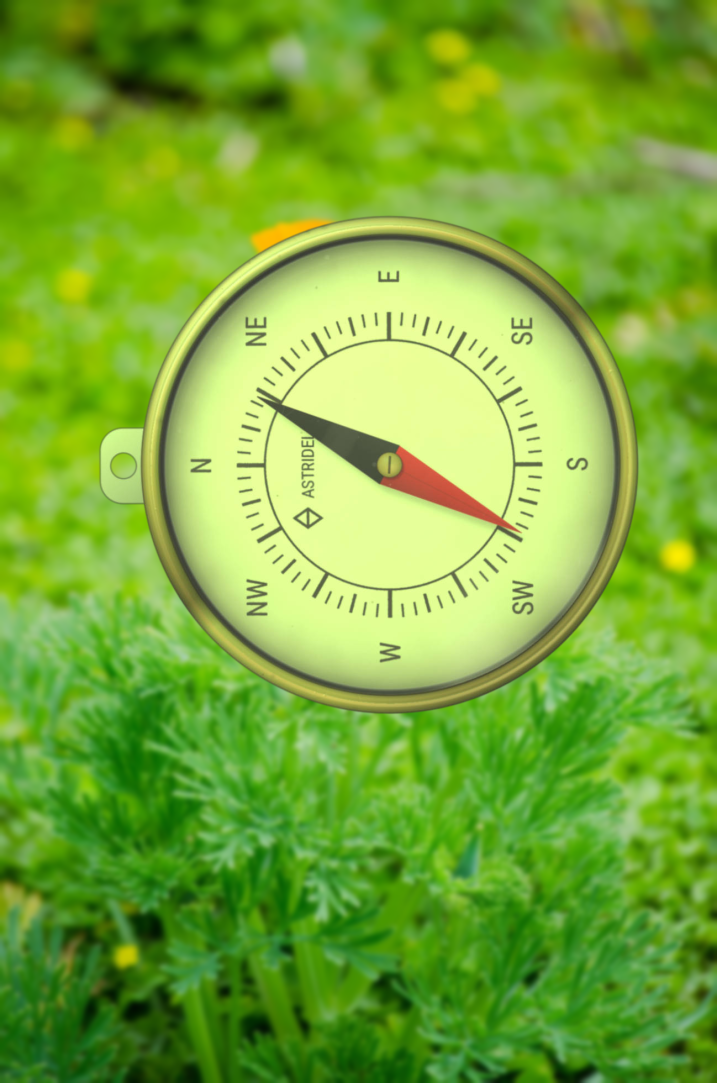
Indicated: {"value": 207.5, "unit": "°"}
